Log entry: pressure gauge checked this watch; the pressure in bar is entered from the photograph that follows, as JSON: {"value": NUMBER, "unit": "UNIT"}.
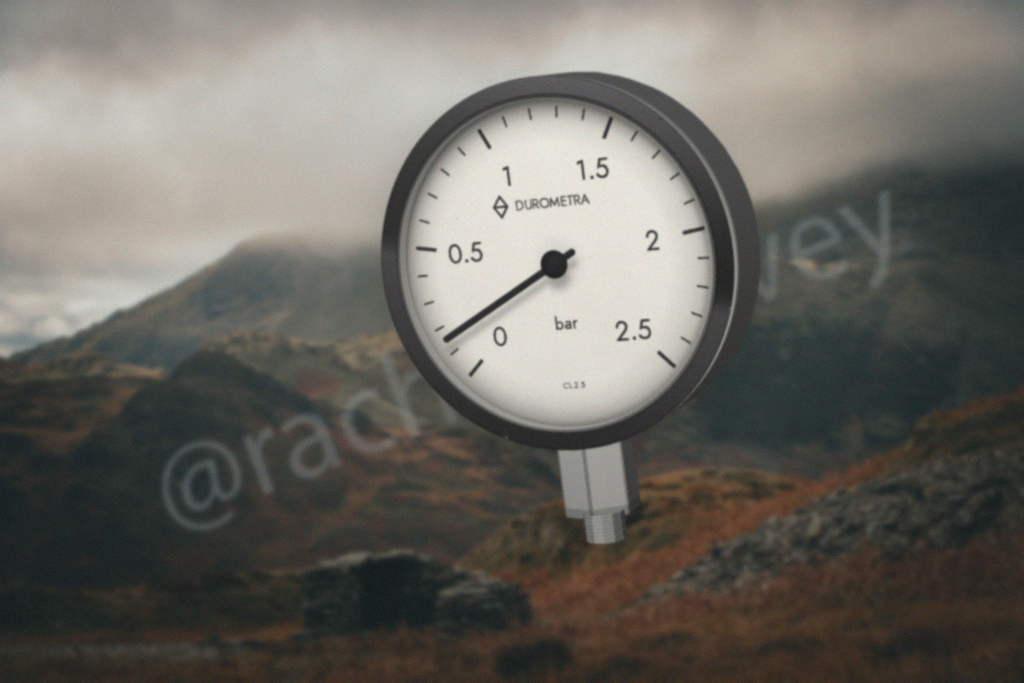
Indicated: {"value": 0.15, "unit": "bar"}
